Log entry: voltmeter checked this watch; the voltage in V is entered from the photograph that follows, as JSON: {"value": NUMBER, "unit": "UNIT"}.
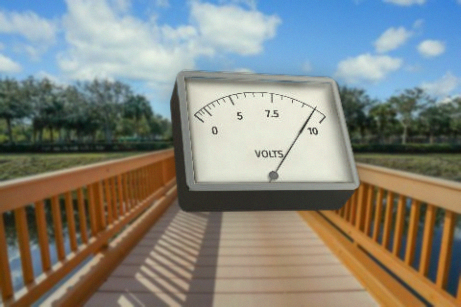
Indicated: {"value": 9.5, "unit": "V"}
